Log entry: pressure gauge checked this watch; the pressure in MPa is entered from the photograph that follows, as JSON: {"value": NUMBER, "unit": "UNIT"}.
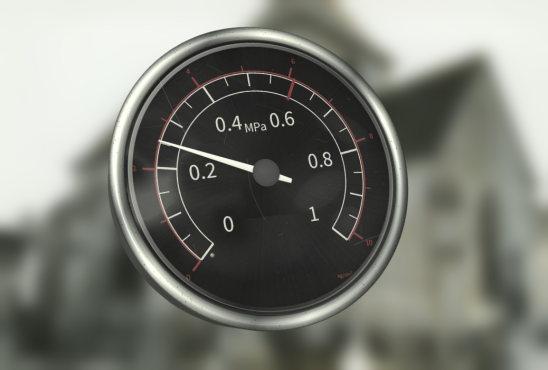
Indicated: {"value": 0.25, "unit": "MPa"}
